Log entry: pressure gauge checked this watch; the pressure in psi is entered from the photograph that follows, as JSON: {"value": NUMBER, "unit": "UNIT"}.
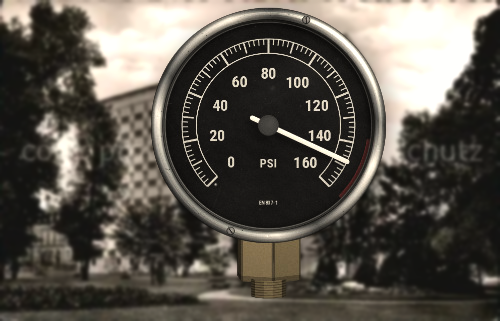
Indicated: {"value": 148, "unit": "psi"}
